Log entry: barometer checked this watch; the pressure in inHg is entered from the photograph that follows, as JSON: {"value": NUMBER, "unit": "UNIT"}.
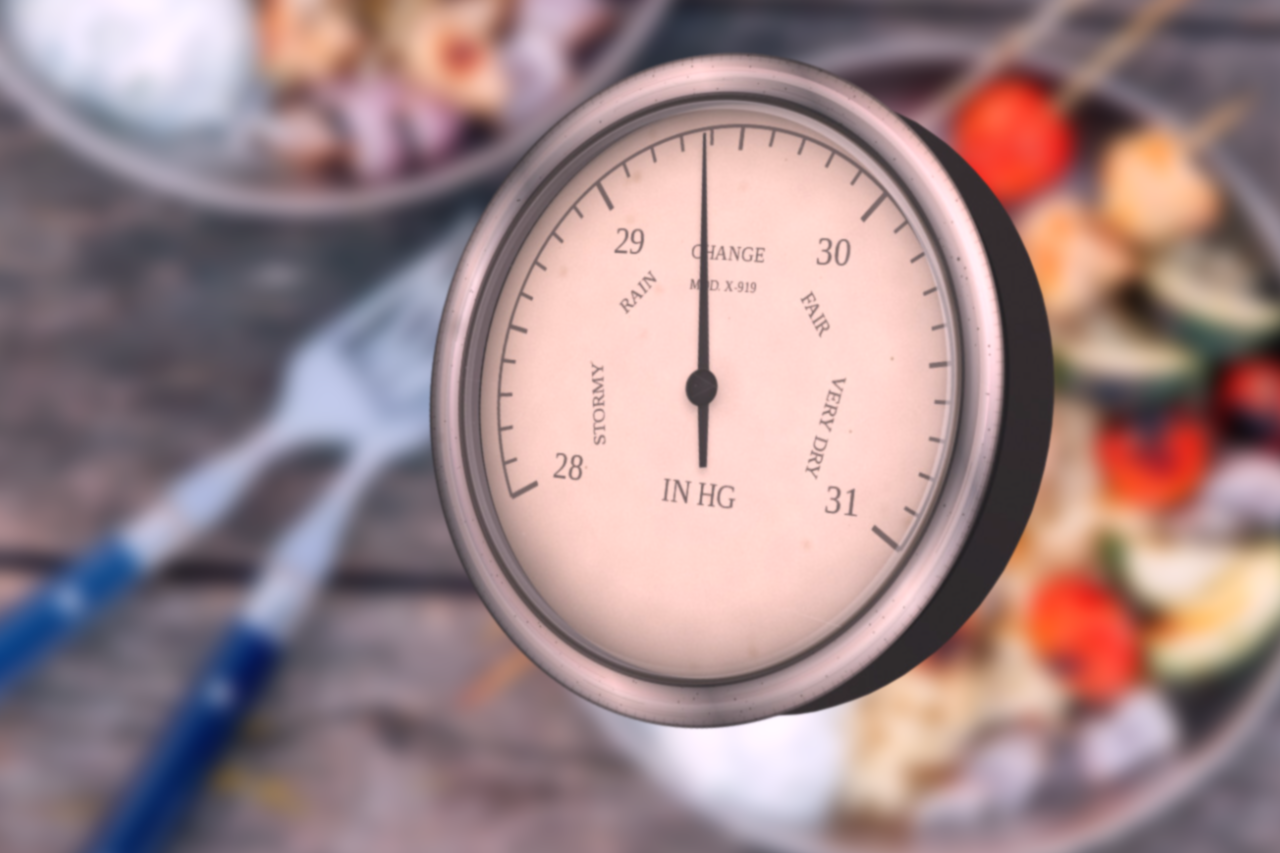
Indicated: {"value": 29.4, "unit": "inHg"}
